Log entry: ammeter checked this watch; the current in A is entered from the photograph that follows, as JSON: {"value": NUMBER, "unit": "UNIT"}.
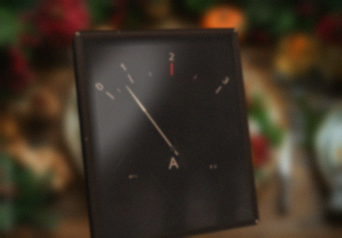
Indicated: {"value": 0.75, "unit": "A"}
